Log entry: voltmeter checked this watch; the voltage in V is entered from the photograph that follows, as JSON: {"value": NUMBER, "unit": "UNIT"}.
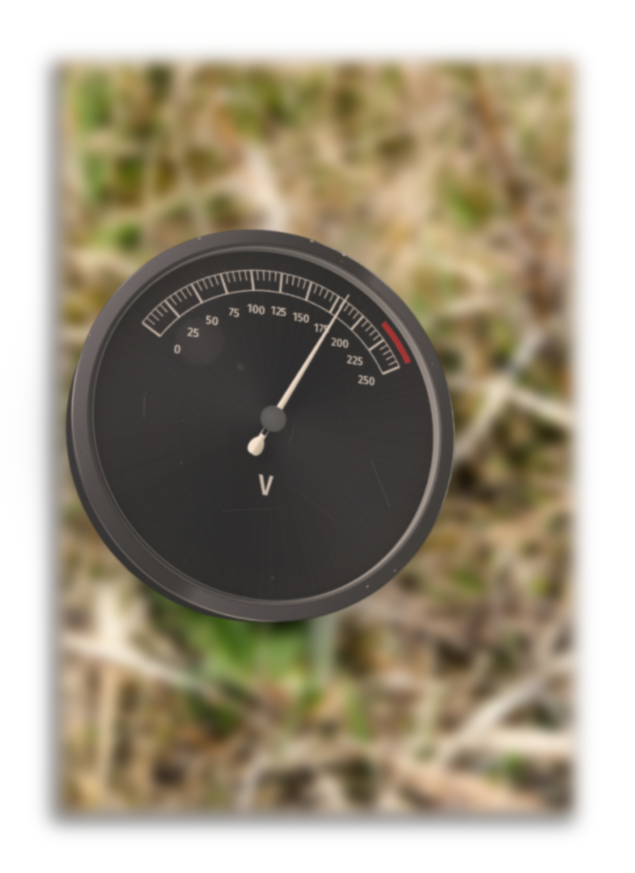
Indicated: {"value": 180, "unit": "V"}
